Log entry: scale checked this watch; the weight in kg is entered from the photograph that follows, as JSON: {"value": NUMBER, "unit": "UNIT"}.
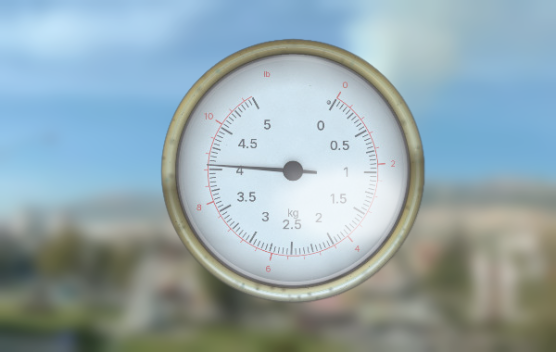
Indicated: {"value": 4.05, "unit": "kg"}
